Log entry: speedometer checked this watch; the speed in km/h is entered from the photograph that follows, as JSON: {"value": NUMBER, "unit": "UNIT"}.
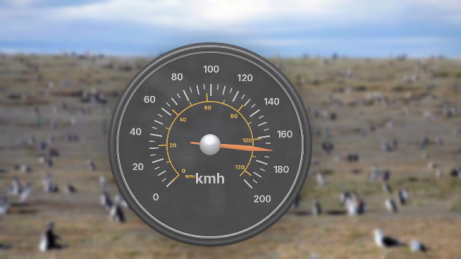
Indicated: {"value": 170, "unit": "km/h"}
